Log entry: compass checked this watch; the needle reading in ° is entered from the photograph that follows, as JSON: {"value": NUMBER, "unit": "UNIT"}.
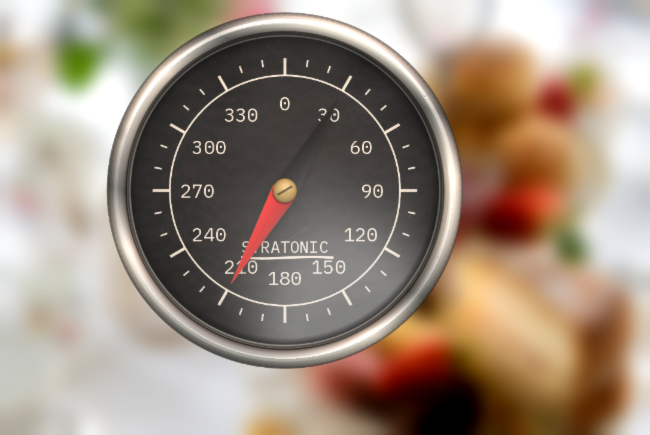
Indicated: {"value": 210, "unit": "°"}
